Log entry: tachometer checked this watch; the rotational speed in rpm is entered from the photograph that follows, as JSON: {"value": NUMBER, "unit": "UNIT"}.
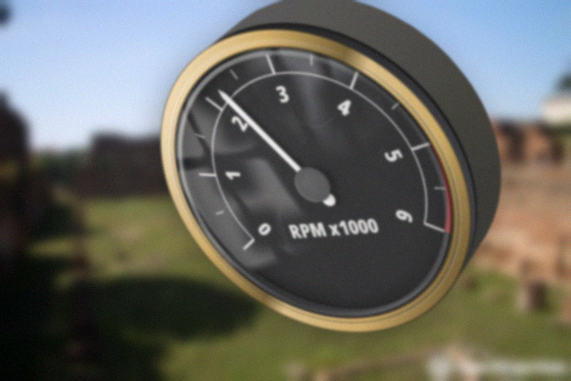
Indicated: {"value": 2250, "unit": "rpm"}
